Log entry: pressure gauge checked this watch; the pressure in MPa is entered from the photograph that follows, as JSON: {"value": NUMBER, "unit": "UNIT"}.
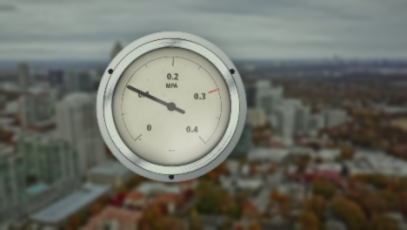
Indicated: {"value": 0.1, "unit": "MPa"}
